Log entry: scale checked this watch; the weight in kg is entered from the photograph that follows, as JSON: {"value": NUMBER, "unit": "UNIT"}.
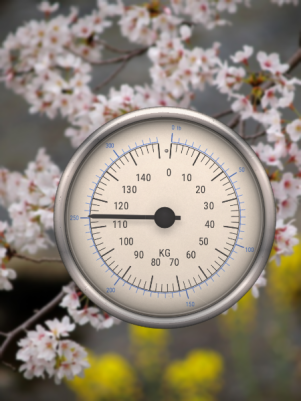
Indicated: {"value": 114, "unit": "kg"}
